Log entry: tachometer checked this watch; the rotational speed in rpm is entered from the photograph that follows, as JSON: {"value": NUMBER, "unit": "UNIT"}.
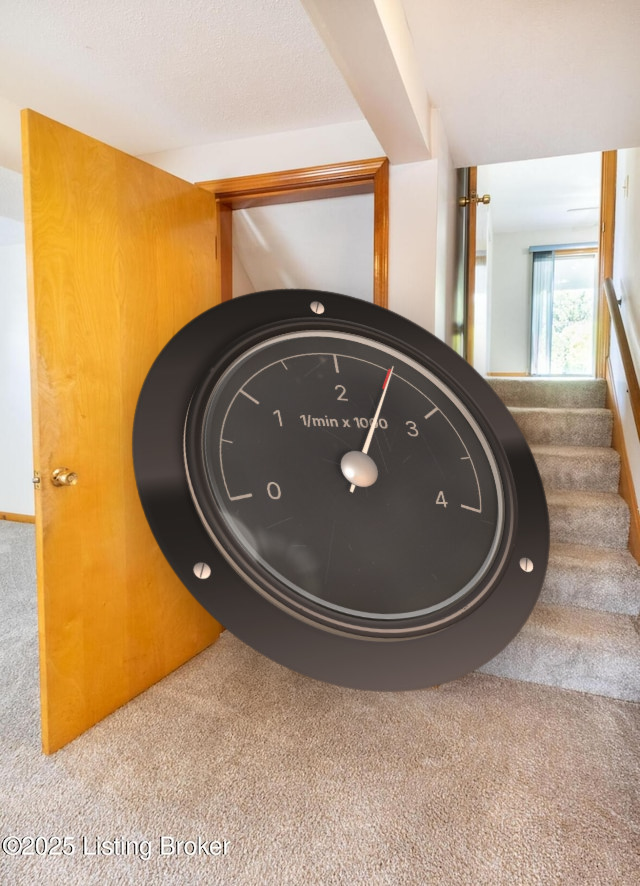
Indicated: {"value": 2500, "unit": "rpm"}
